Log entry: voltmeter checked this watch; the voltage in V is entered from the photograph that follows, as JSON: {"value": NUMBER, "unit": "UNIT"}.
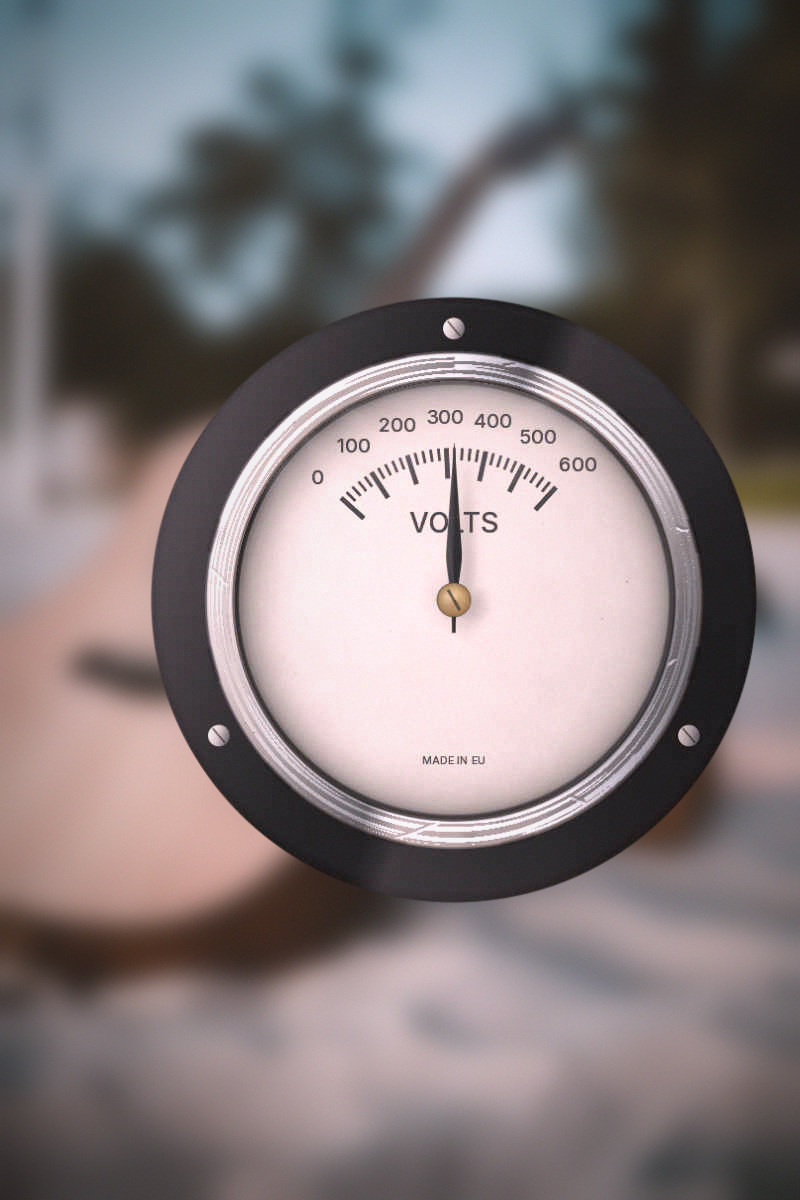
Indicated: {"value": 320, "unit": "V"}
